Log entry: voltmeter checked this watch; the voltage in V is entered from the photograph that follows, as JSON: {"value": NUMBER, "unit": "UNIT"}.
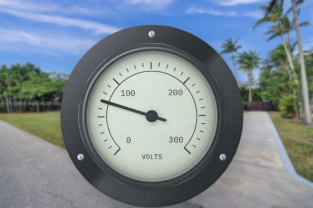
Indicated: {"value": 70, "unit": "V"}
